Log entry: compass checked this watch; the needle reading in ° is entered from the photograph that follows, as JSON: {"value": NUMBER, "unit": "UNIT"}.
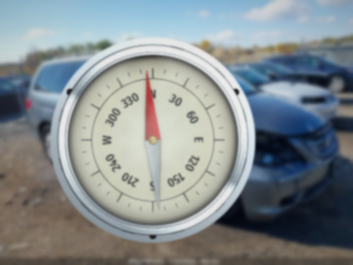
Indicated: {"value": 355, "unit": "°"}
